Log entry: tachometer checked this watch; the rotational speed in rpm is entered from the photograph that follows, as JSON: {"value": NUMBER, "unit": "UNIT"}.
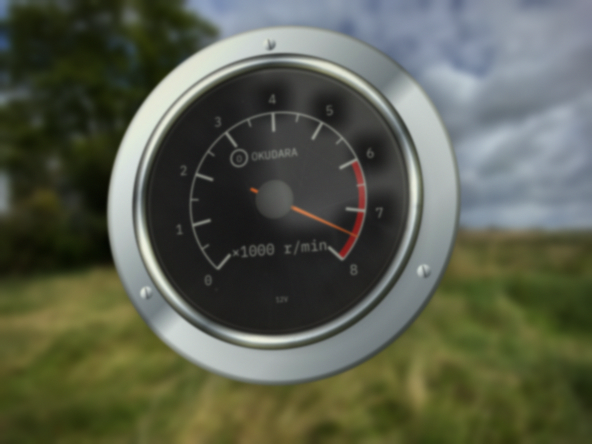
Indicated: {"value": 7500, "unit": "rpm"}
